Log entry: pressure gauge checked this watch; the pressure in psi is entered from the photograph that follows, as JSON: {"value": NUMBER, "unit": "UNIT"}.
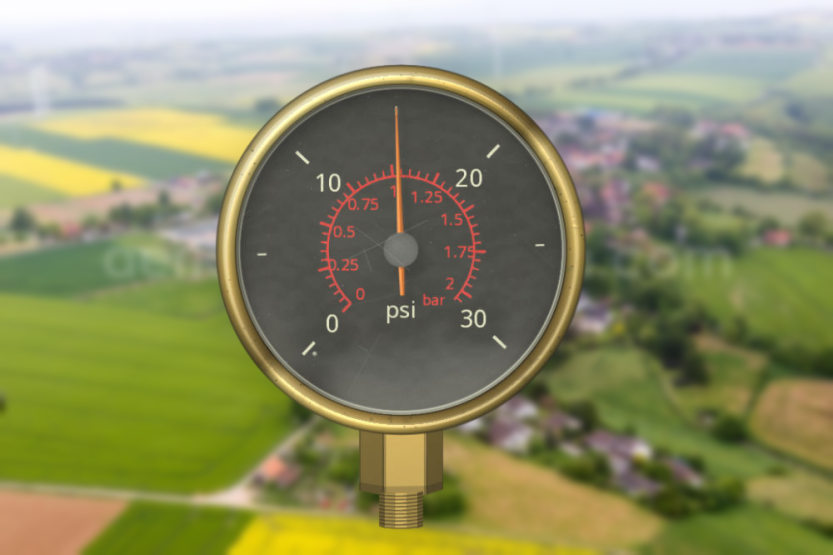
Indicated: {"value": 15, "unit": "psi"}
